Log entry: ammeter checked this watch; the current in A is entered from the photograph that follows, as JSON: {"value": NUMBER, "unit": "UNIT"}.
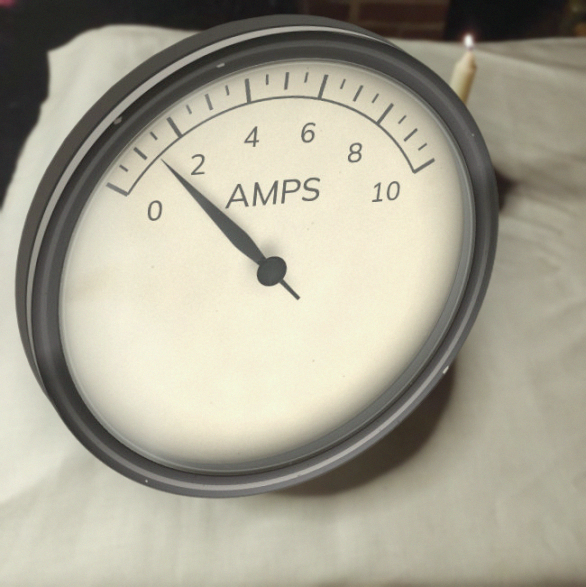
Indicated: {"value": 1.25, "unit": "A"}
